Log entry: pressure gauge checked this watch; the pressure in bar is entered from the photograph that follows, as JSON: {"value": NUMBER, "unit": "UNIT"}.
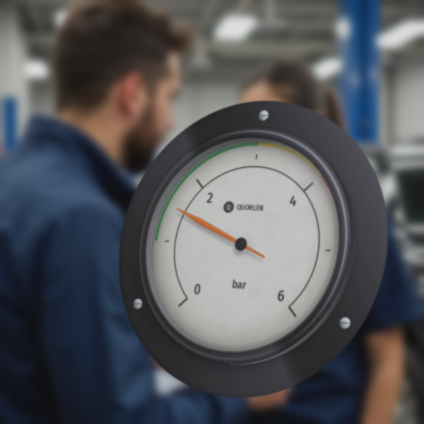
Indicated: {"value": 1.5, "unit": "bar"}
